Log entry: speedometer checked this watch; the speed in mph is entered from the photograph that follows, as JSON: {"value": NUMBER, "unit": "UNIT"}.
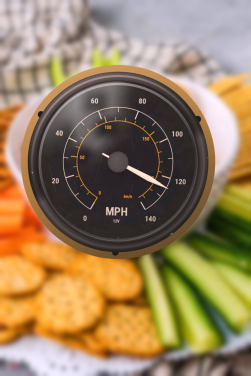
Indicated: {"value": 125, "unit": "mph"}
